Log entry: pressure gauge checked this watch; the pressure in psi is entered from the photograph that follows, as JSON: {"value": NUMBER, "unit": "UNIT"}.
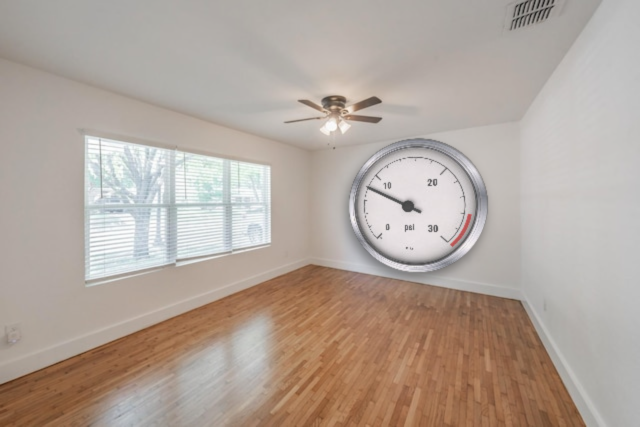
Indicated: {"value": 8, "unit": "psi"}
